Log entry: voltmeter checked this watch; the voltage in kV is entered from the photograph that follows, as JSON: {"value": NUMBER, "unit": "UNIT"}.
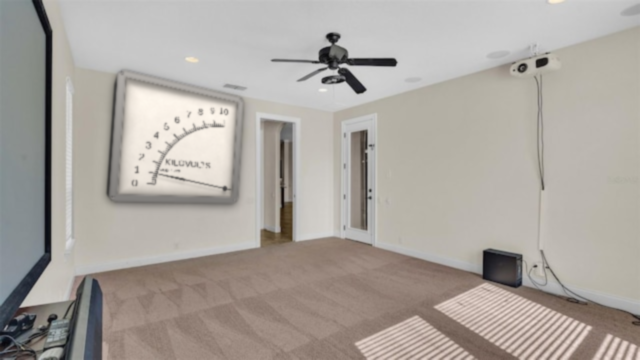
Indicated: {"value": 1, "unit": "kV"}
